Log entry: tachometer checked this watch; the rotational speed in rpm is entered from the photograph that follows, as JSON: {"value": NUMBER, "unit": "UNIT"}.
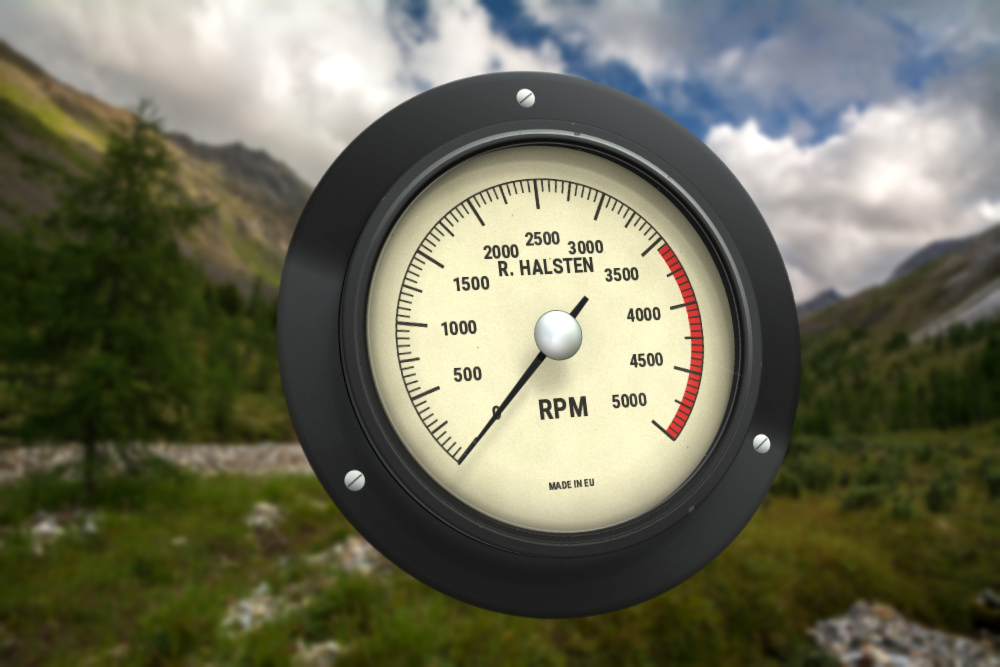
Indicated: {"value": 0, "unit": "rpm"}
